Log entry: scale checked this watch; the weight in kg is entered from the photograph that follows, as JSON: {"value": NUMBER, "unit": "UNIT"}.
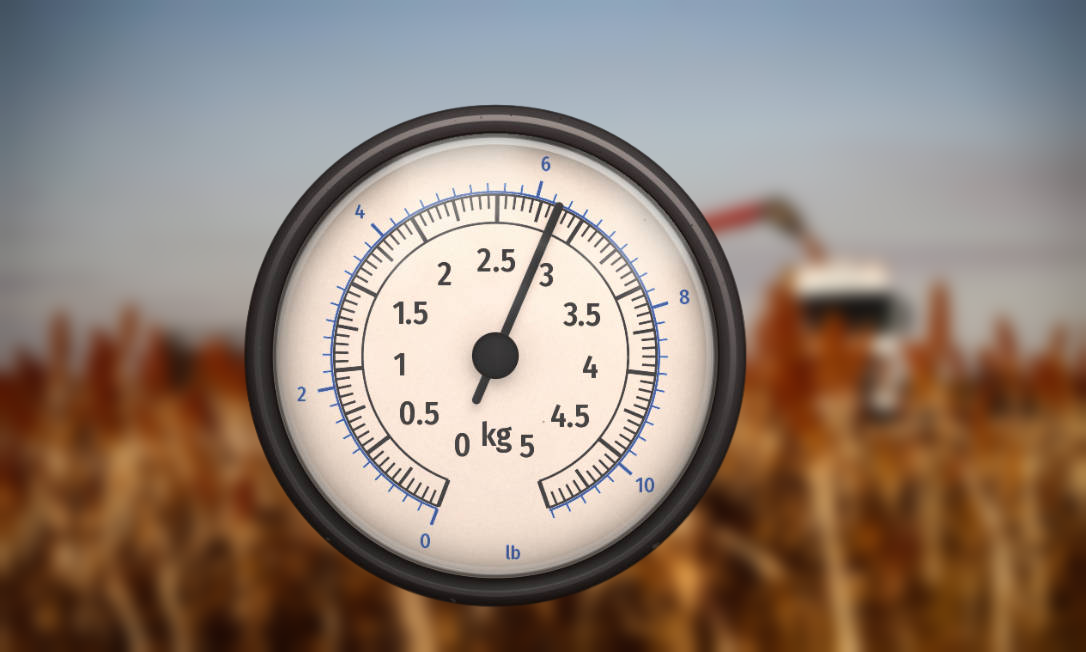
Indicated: {"value": 2.85, "unit": "kg"}
